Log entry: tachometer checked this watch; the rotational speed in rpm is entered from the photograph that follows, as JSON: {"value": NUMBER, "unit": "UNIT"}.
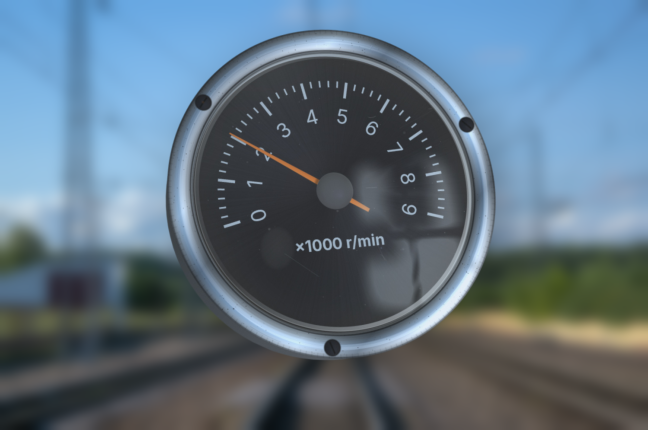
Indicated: {"value": 2000, "unit": "rpm"}
